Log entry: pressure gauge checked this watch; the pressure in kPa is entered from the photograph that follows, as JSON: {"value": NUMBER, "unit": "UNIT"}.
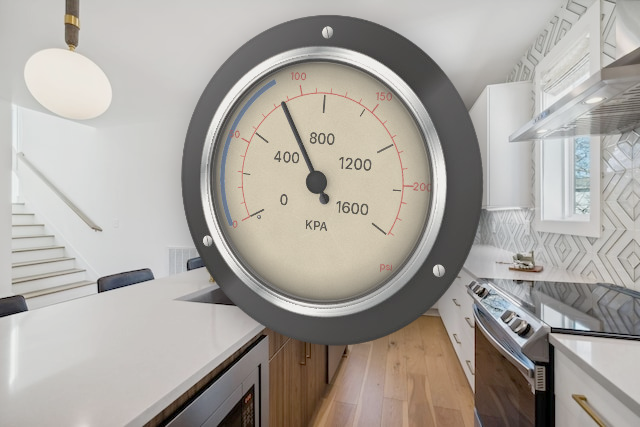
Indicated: {"value": 600, "unit": "kPa"}
